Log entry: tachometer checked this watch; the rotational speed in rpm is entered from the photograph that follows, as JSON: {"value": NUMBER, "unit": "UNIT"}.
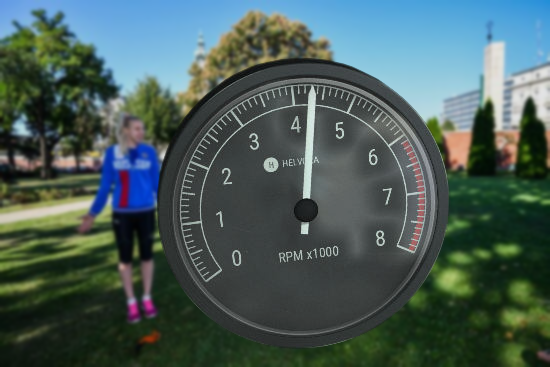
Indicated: {"value": 4300, "unit": "rpm"}
